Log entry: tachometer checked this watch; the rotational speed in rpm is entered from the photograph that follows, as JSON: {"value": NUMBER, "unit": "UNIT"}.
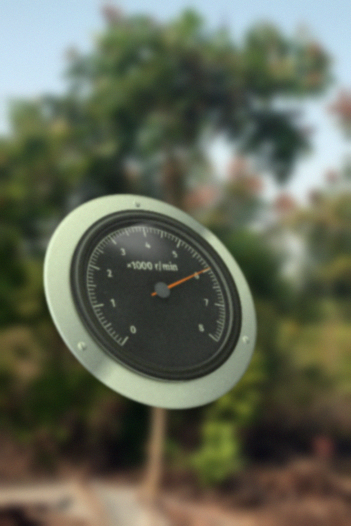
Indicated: {"value": 6000, "unit": "rpm"}
